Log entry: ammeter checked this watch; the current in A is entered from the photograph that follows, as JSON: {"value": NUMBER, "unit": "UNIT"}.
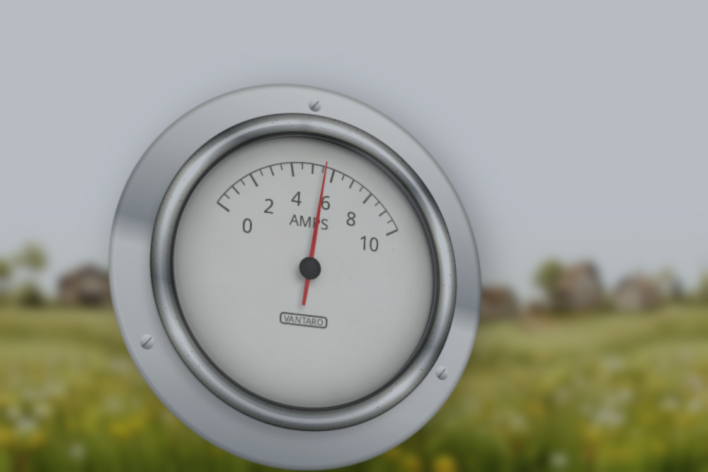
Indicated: {"value": 5.5, "unit": "A"}
